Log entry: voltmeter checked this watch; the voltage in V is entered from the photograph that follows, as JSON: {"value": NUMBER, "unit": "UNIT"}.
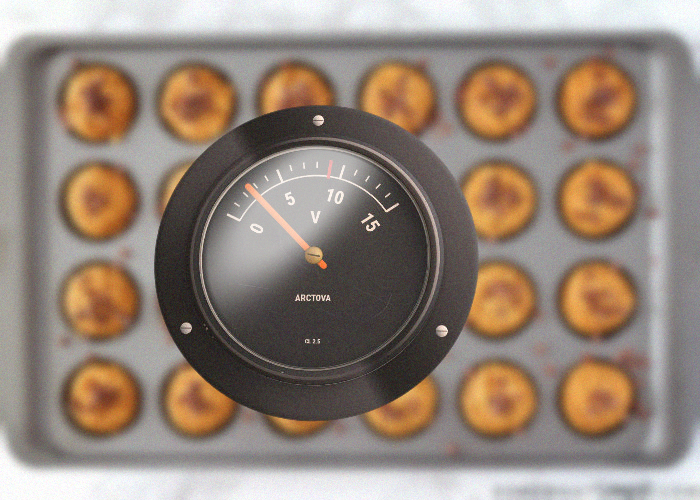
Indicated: {"value": 2.5, "unit": "V"}
